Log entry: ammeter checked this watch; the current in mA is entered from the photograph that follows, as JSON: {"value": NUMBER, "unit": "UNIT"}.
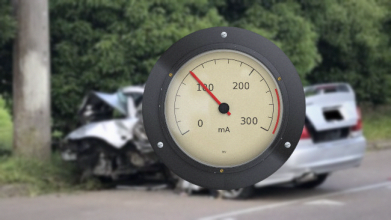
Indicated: {"value": 100, "unit": "mA"}
